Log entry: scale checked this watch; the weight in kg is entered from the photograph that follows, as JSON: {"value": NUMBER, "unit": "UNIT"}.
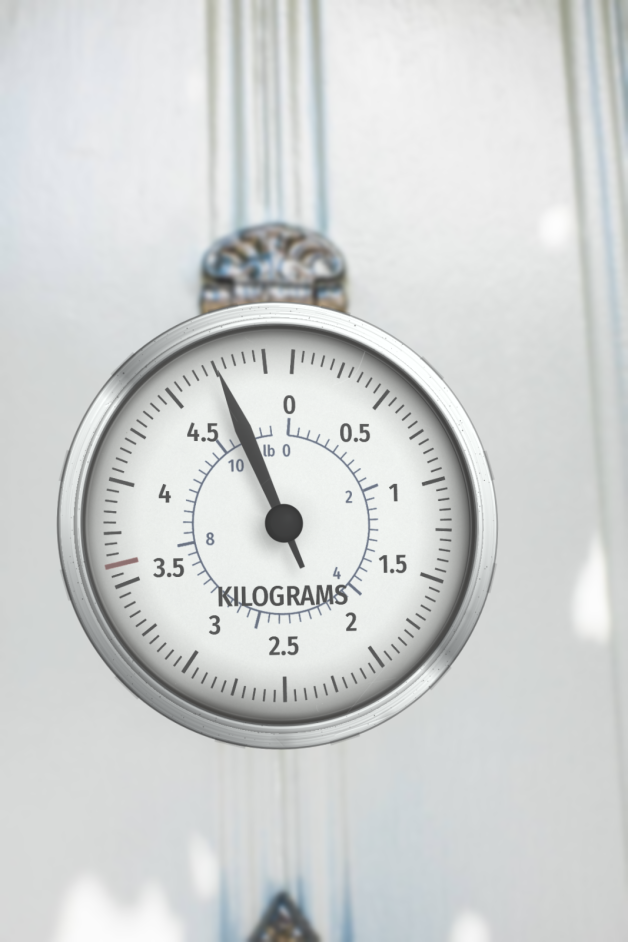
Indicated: {"value": 4.75, "unit": "kg"}
